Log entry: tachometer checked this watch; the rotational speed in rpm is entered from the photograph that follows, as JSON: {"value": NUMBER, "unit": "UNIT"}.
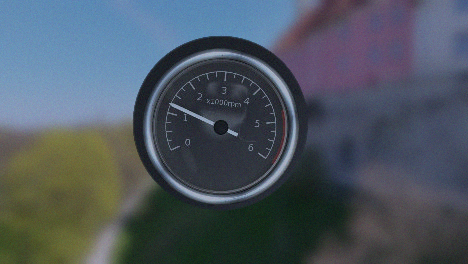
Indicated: {"value": 1250, "unit": "rpm"}
